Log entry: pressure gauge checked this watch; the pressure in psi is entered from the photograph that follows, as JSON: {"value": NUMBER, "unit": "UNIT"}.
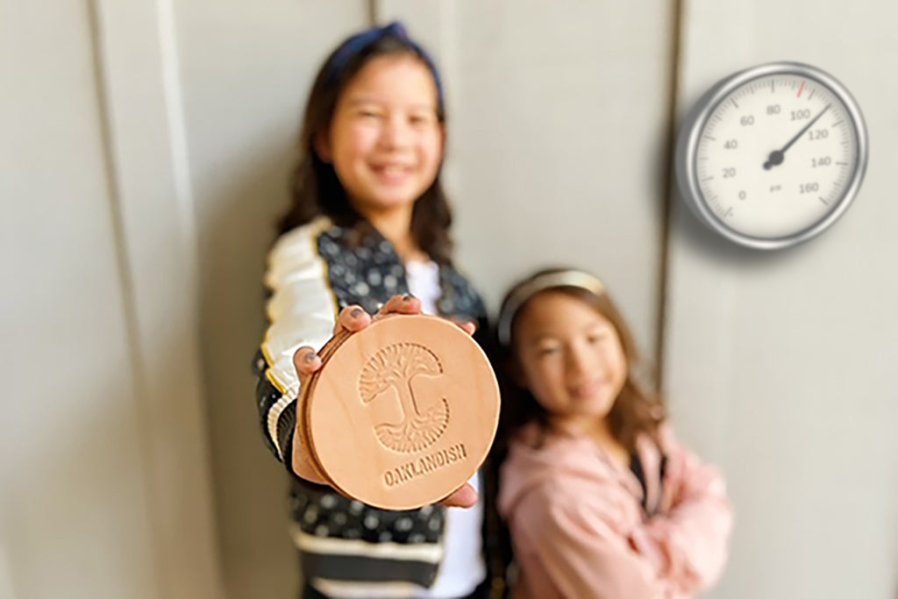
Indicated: {"value": 110, "unit": "psi"}
